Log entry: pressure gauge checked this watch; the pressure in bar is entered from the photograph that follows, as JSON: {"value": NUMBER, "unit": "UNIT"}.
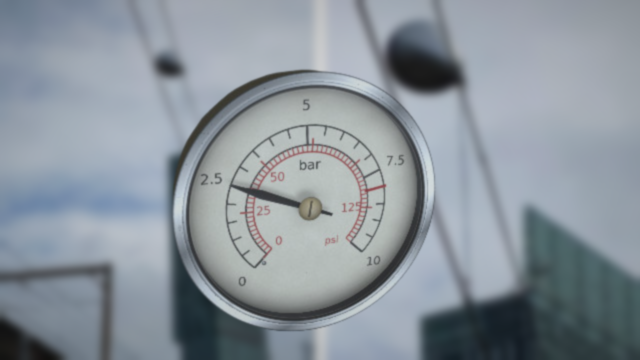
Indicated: {"value": 2.5, "unit": "bar"}
